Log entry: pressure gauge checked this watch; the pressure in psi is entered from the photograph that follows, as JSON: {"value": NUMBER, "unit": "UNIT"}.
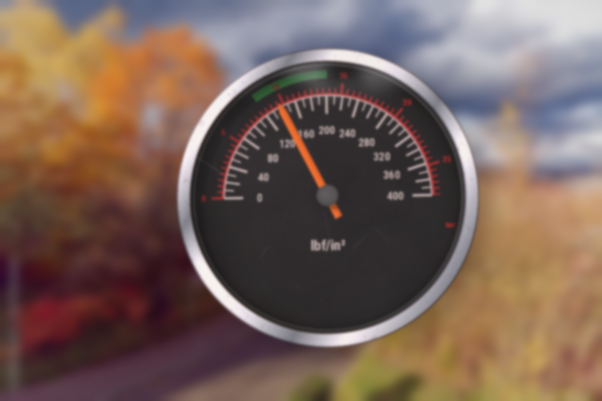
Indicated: {"value": 140, "unit": "psi"}
